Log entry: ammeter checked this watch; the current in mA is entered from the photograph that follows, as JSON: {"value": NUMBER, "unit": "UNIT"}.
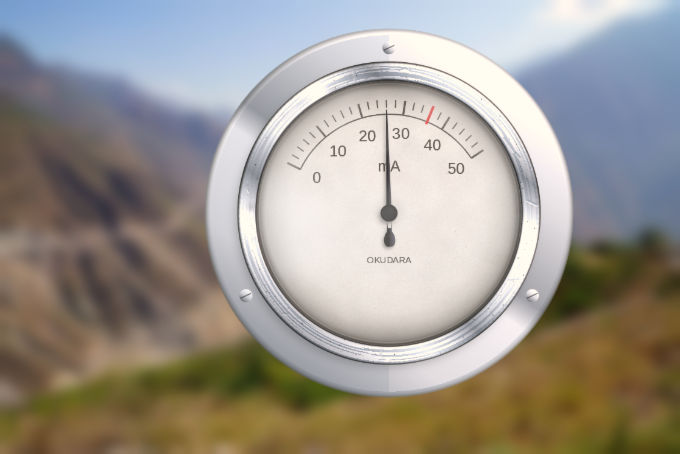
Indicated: {"value": 26, "unit": "mA"}
